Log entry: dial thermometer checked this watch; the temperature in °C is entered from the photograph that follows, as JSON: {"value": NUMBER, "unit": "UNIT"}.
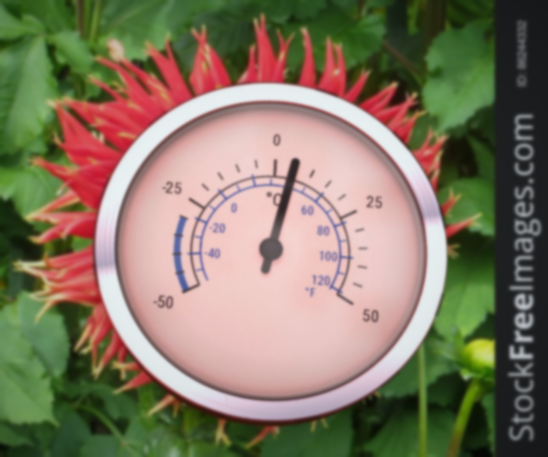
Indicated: {"value": 5, "unit": "°C"}
